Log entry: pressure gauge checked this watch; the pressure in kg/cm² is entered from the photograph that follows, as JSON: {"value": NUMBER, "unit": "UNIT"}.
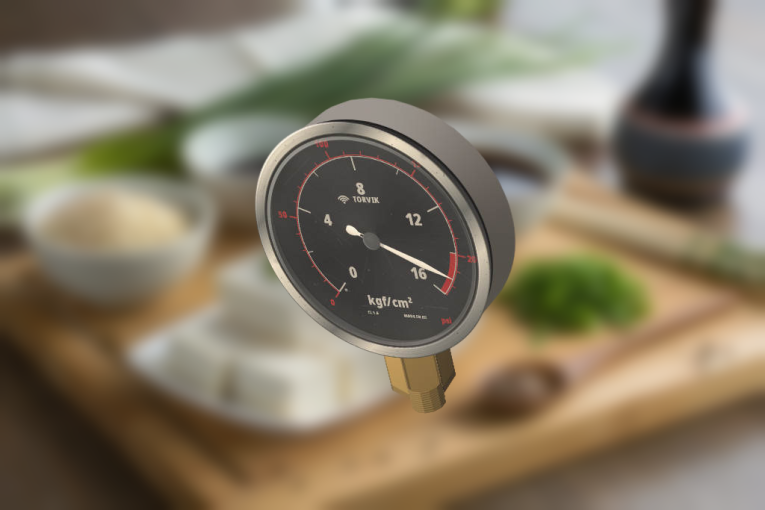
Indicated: {"value": 15, "unit": "kg/cm²"}
